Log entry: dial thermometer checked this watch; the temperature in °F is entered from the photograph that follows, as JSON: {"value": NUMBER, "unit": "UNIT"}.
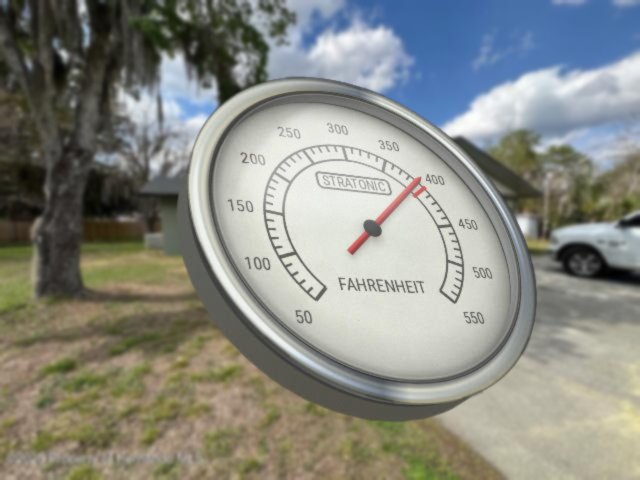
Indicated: {"value": 390, "unit": "°F"}
